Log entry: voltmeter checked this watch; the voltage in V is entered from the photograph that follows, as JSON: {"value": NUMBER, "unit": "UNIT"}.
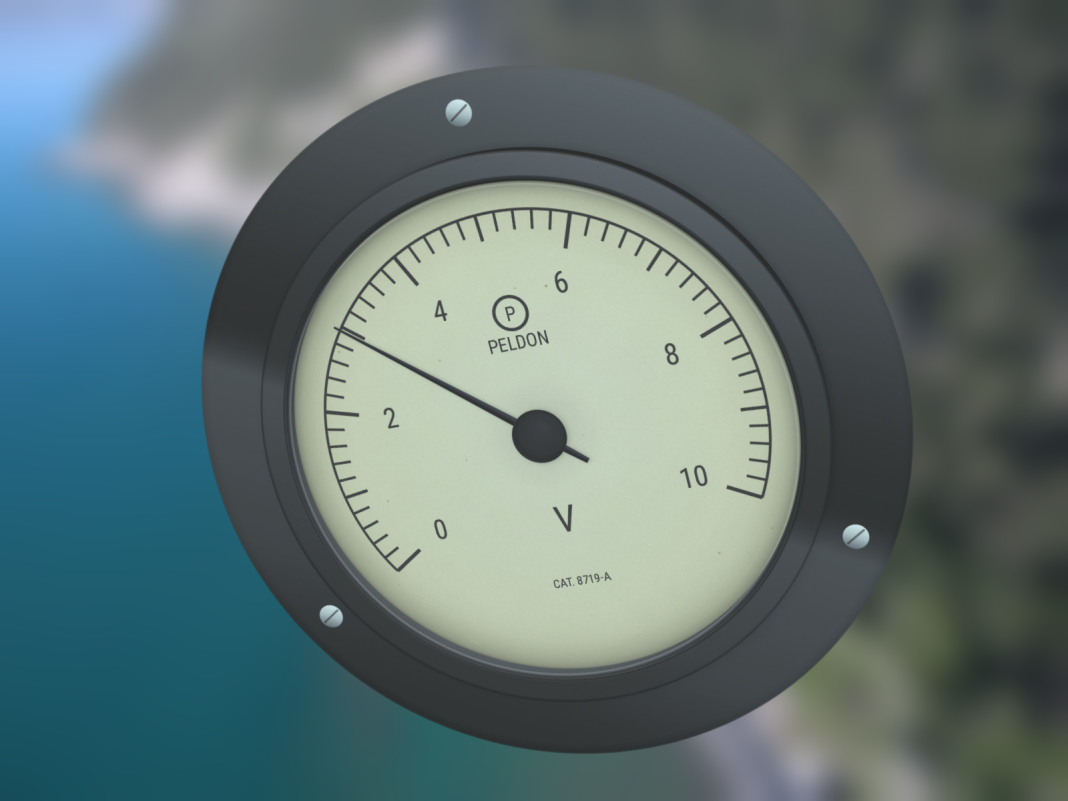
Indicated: {"value": 3, "unit": "V"}
